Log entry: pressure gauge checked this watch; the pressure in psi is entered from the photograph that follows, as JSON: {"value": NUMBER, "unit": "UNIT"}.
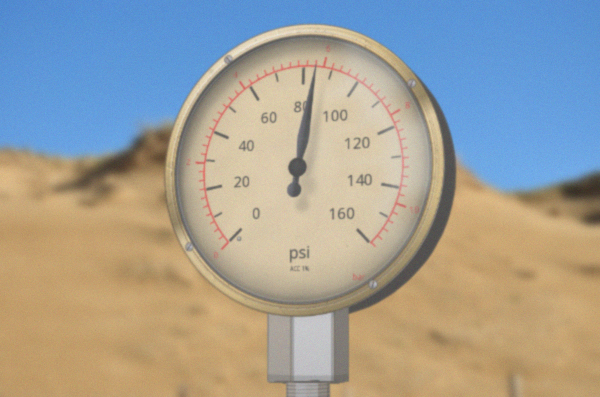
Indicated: {"value": 85, "unit": "psi"}
